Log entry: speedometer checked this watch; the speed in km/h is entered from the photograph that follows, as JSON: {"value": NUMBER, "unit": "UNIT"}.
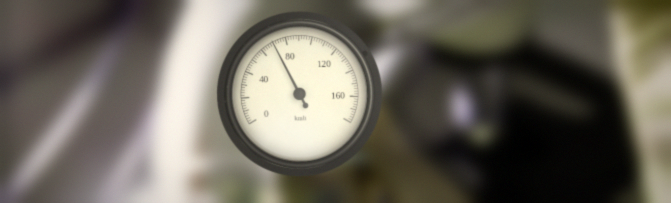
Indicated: {"value": 70, "unit": "km/h"}
